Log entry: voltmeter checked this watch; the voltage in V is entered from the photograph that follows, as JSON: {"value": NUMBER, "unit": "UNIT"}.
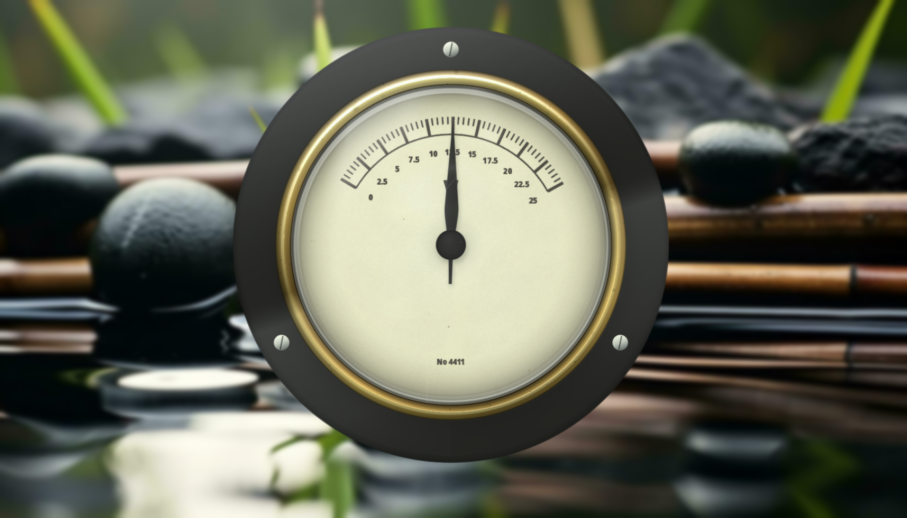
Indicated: {"value": 12.5, "unit": "V"}
